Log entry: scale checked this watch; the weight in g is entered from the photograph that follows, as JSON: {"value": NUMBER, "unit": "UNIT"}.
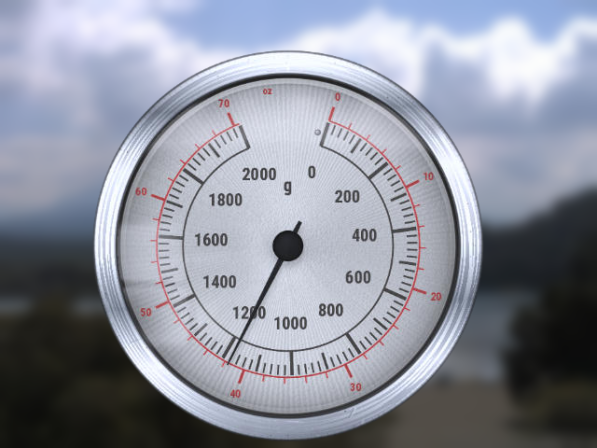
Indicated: {"value": 1180, "unit": "g"}
